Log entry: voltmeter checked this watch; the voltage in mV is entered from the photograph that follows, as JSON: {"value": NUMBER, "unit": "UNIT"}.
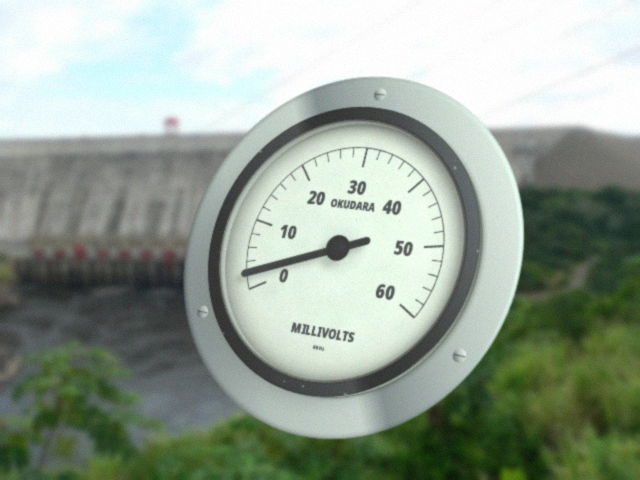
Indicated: {"value": 2, "unit": "mV"}
